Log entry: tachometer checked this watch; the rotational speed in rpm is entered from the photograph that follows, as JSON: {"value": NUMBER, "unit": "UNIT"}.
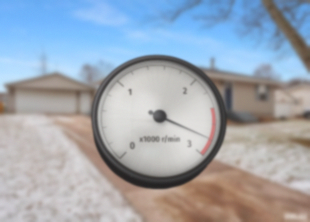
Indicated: {"value": 2800, "unit": "rpm"}
